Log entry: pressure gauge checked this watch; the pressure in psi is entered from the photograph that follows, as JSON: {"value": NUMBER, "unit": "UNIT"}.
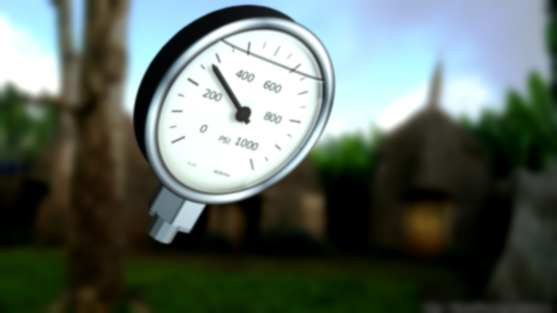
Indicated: {"value": 275, "unit": "psi"}
